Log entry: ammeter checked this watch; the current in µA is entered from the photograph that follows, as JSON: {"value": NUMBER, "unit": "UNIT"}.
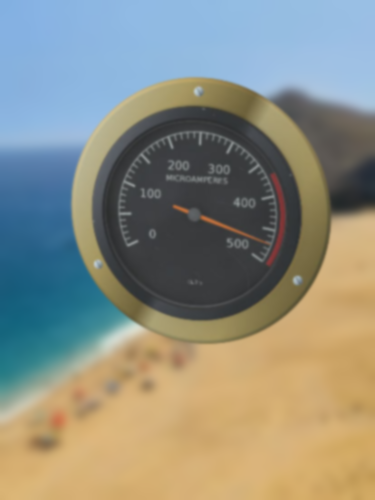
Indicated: {"value": 470, "unit": "µA"}
